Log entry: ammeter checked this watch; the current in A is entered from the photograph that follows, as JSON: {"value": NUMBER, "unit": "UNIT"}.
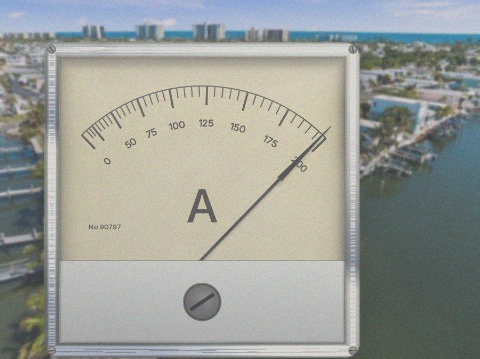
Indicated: {"value": 197.5, "unit": "A"}
